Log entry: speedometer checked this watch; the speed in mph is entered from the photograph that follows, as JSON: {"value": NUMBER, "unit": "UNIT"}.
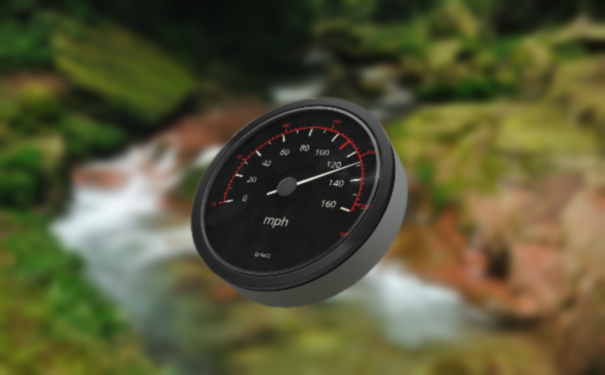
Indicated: {"value": 130, "unit": "mph"}
